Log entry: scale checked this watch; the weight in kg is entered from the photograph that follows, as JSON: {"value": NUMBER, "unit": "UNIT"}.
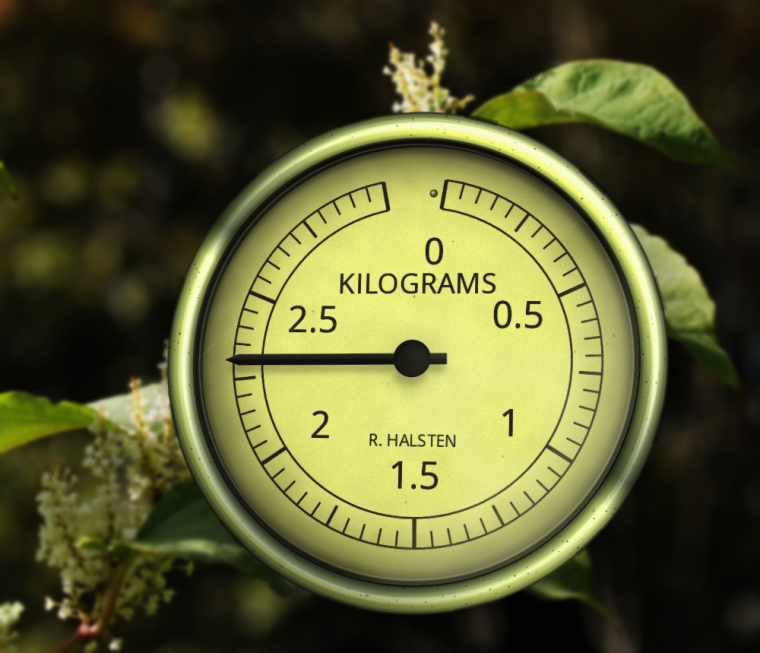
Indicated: {"value": 2.3, "unit": "kg"}
